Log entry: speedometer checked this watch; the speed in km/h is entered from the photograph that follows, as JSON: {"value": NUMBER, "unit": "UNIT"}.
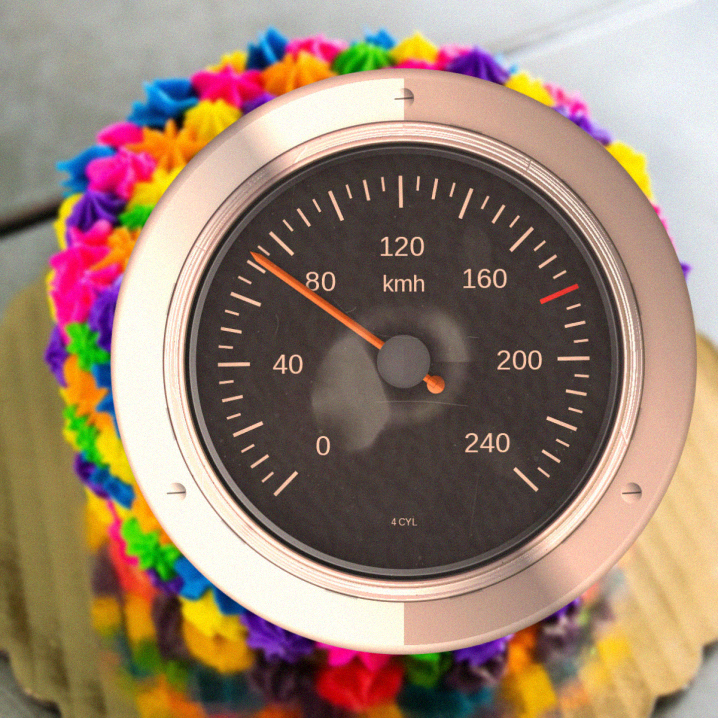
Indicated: {"value": 72.5, "unit": "km/h"}
